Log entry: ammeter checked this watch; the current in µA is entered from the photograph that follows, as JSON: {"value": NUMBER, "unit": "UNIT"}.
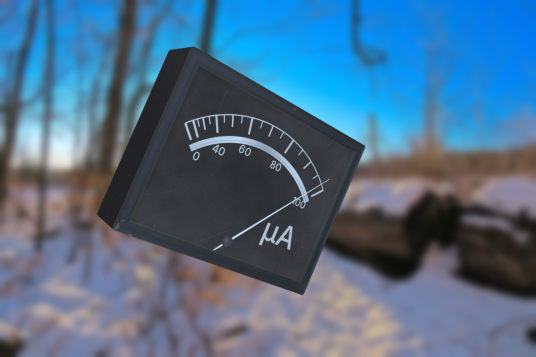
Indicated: {"value": 97.5, "unit": "µA"}
